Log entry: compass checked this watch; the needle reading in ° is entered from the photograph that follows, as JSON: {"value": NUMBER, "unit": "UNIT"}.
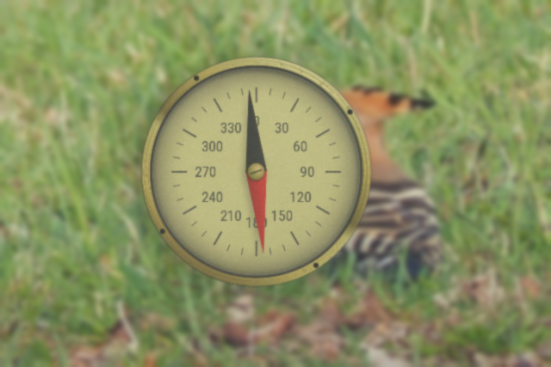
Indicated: {"value": 175, "unit": "°"}
